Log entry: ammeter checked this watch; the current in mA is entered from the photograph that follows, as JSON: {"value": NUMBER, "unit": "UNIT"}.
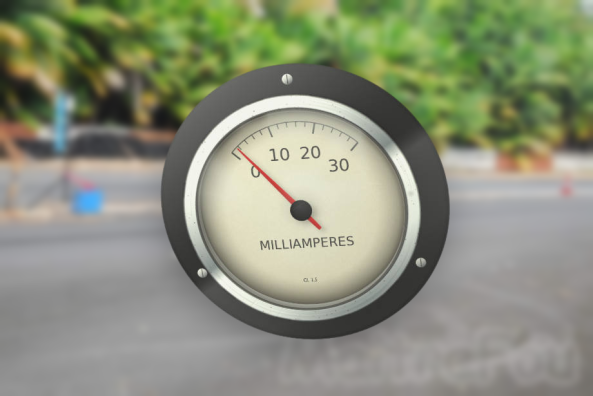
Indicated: {"value": 2, "unit": "mA"}
